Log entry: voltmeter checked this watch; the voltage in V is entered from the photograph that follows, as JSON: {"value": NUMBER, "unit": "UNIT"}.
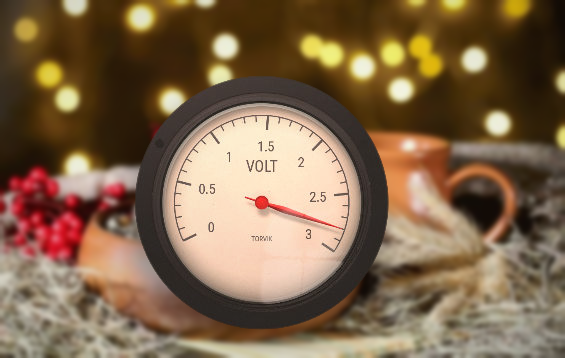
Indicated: {"value": 2.8, "unit": "V"}
